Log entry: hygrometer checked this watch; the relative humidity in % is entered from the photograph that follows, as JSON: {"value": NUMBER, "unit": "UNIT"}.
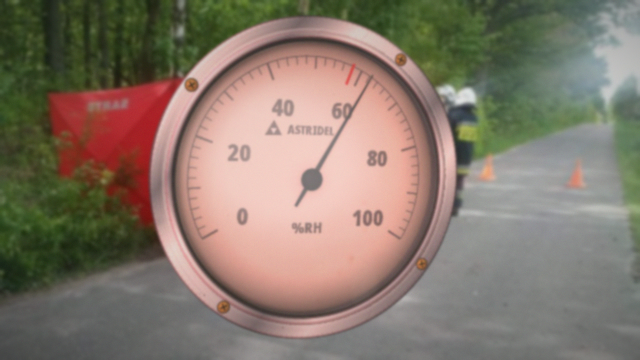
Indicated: {"value": 62, "unit": "%"}
